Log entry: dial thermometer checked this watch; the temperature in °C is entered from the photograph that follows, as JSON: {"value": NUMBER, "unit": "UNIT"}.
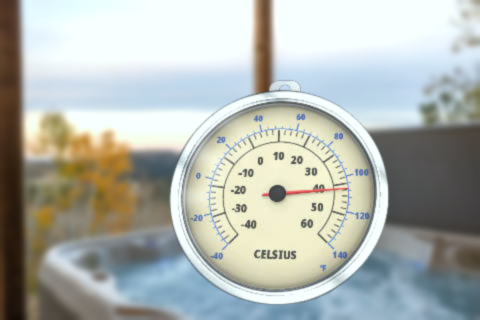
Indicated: {"value": 42, "unit": "°C"}
